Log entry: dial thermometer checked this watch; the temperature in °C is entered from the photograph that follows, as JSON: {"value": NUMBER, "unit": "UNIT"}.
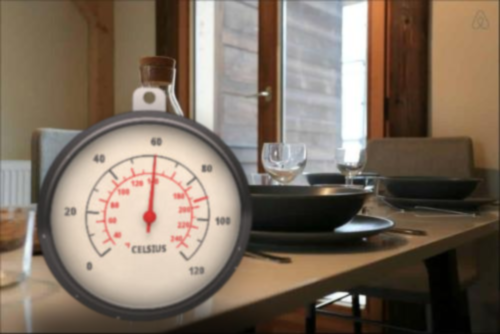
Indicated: {"value": 60, "unit": "°C"}
